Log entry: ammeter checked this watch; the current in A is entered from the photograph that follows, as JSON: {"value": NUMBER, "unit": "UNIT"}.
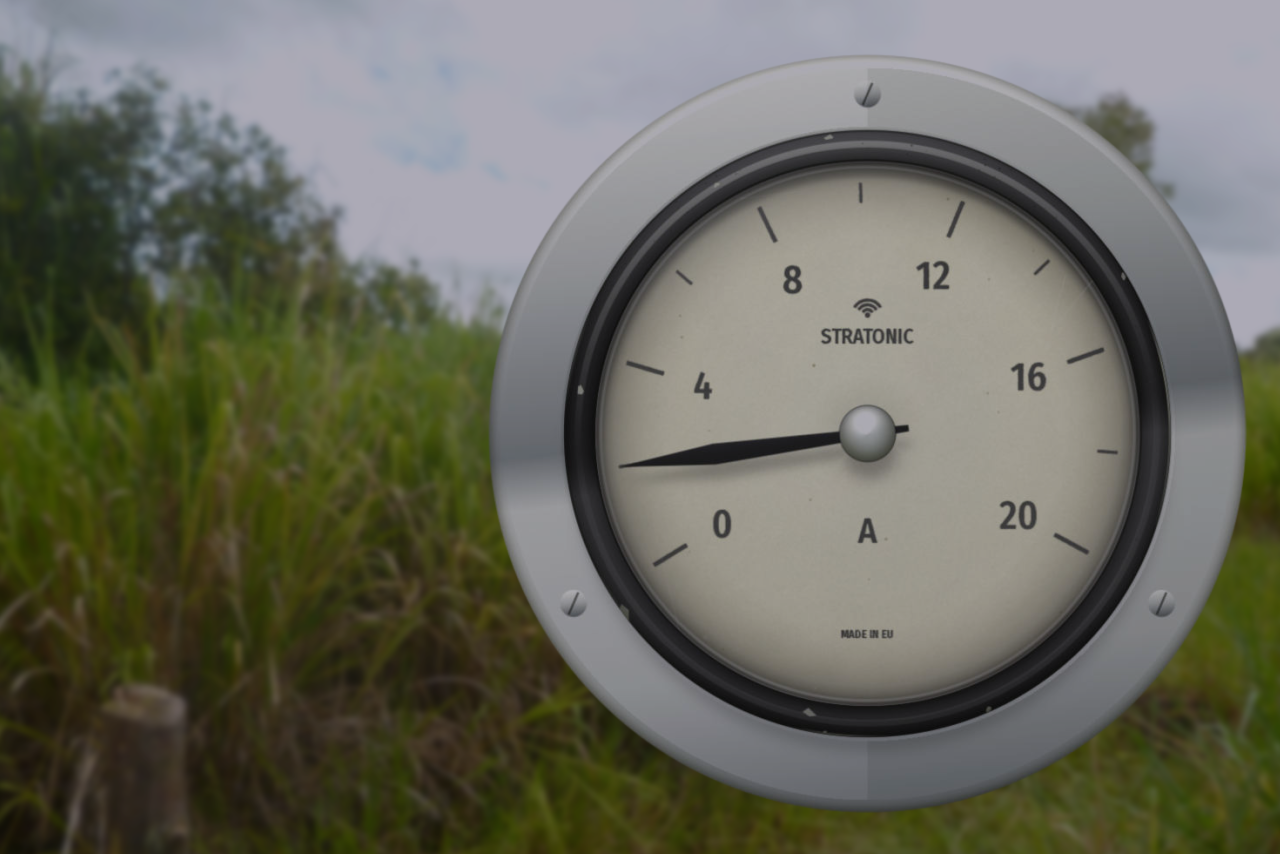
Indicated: {"value": 2, "unit": "A"}
